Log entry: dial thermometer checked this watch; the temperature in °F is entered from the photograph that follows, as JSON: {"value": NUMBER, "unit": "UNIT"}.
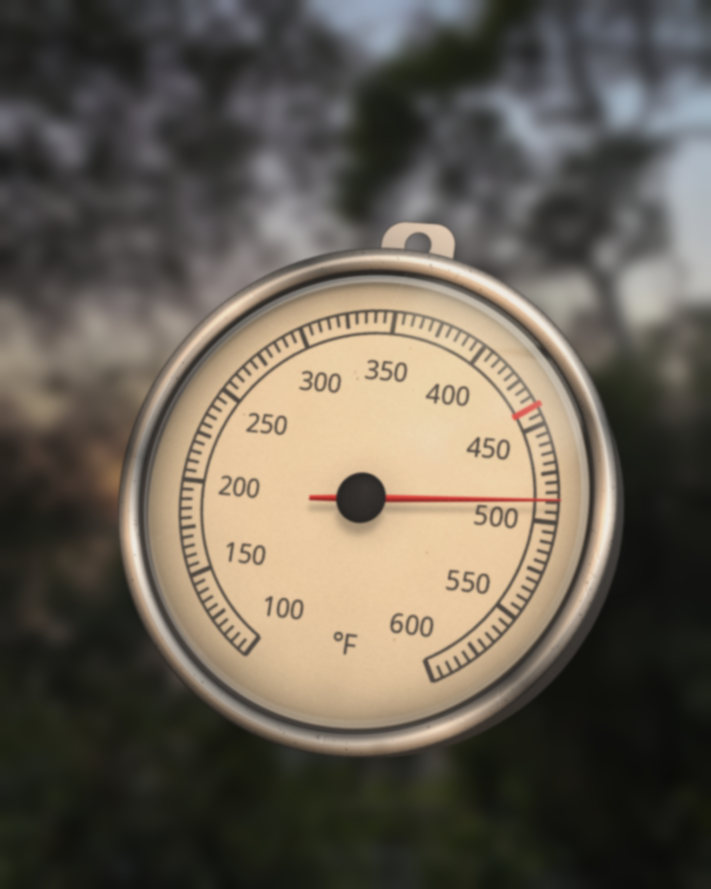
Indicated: {"value": 490, "unit": "°F"}
